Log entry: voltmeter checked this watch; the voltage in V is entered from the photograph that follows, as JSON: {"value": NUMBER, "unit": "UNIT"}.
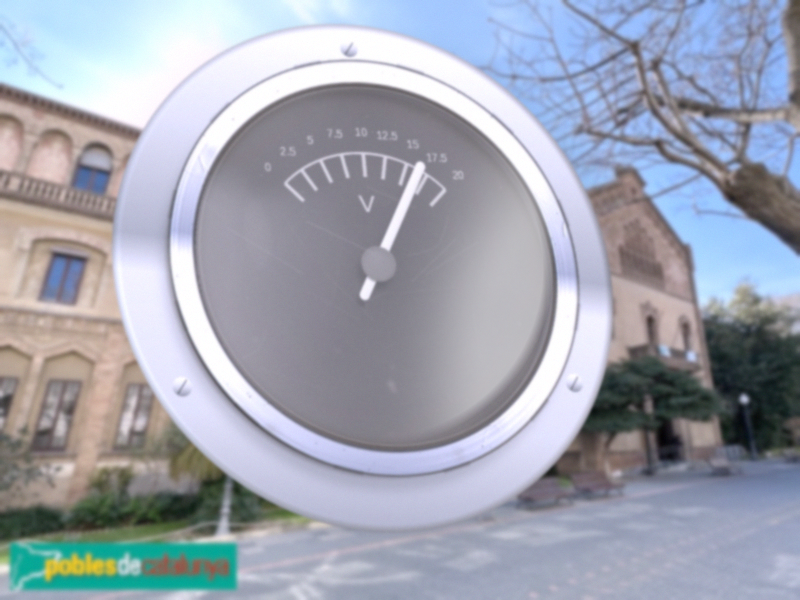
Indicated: {"value": 16.25, "unit": "V"}
